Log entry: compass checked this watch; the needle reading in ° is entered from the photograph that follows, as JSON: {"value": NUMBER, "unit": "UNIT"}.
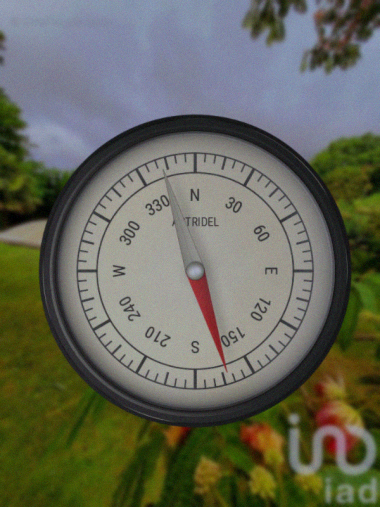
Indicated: {"value": 162.5, "unit": "°"}
